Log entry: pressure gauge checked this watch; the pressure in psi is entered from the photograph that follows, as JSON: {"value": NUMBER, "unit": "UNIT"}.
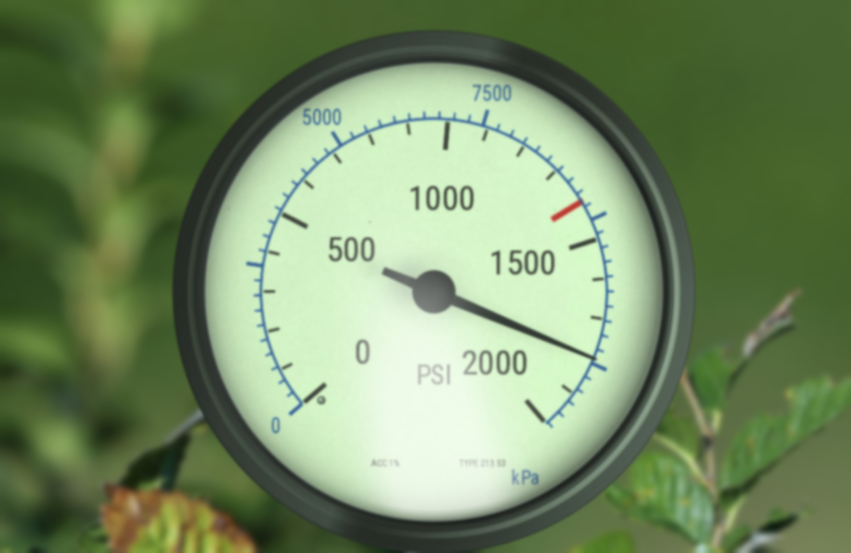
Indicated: {"value": 1800, "unit": "psi"}
